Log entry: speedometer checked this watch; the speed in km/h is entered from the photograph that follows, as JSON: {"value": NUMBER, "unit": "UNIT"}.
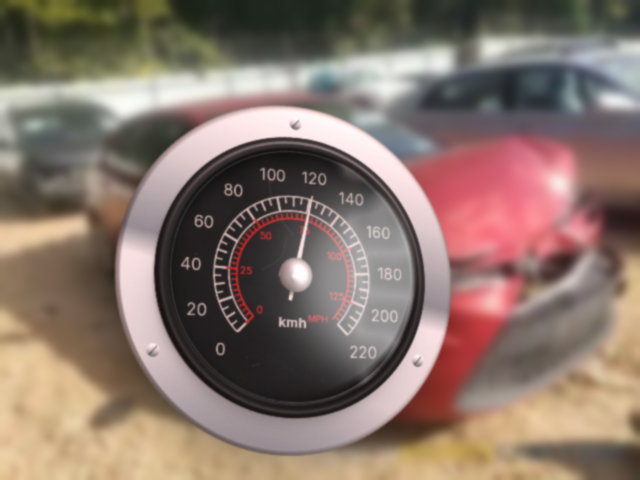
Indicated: {"value": 120, "unit": "km/h"}
